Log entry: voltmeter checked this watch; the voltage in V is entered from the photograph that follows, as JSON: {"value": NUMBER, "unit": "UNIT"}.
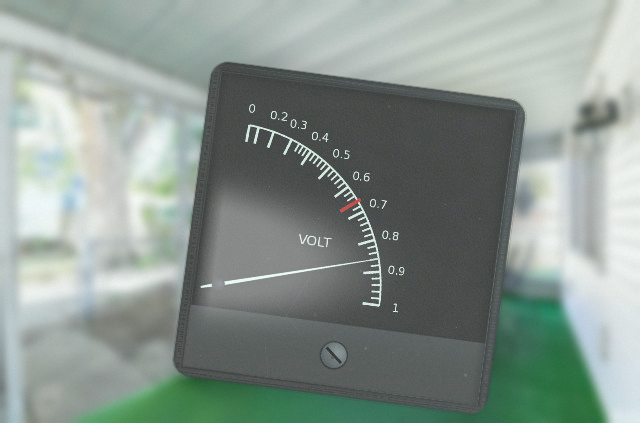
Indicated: {"value": 0.86, "unit": "V"}
